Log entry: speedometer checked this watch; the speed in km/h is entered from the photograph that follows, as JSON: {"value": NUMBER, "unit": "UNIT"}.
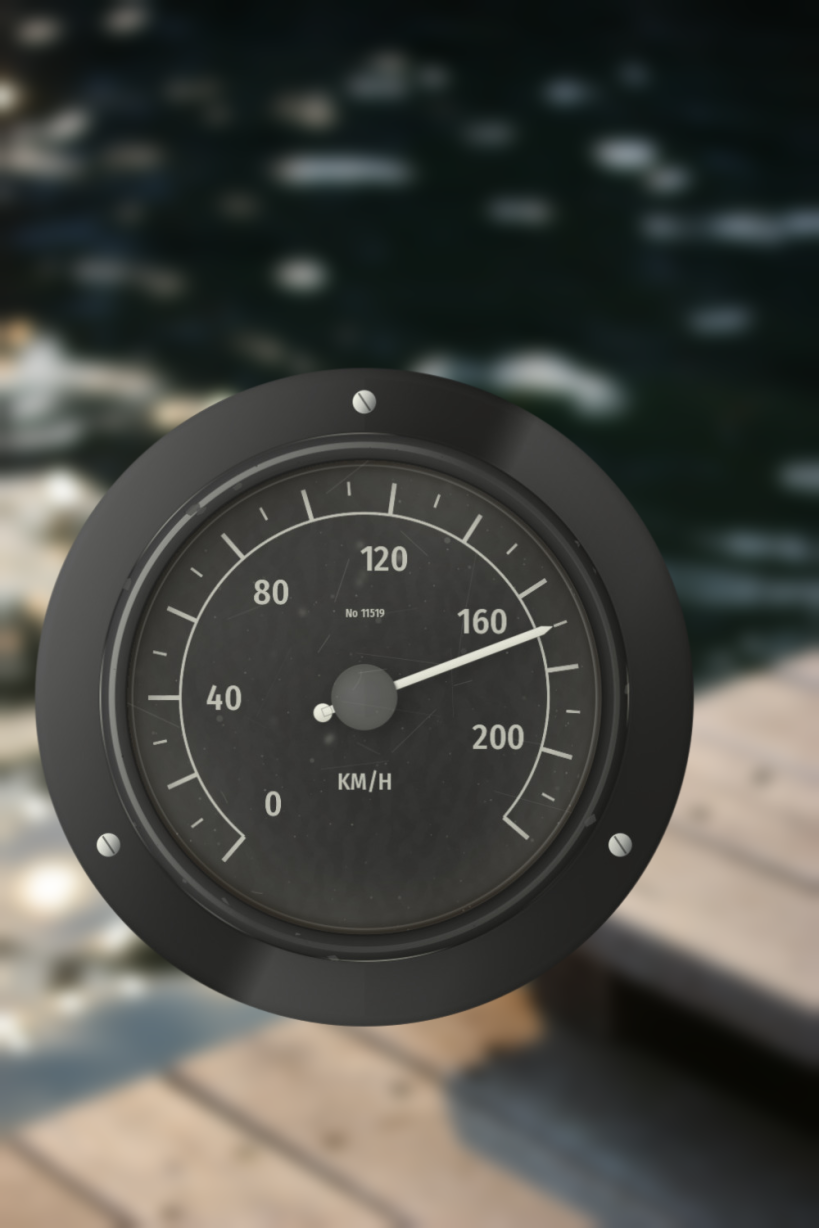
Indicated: {"value": 170, "unit": "km/h"}
